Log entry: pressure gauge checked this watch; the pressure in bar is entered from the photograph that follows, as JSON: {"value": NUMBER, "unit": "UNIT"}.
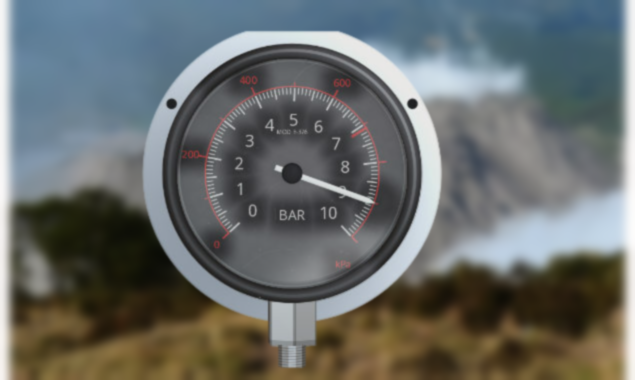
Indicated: {"value": 9, "unit": "bar"}
